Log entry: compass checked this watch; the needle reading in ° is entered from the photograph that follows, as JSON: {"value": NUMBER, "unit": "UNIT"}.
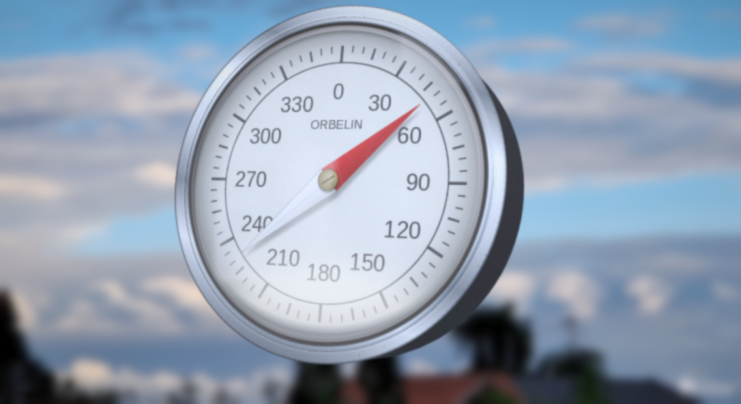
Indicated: {"value": 50, "unit": "°"}
